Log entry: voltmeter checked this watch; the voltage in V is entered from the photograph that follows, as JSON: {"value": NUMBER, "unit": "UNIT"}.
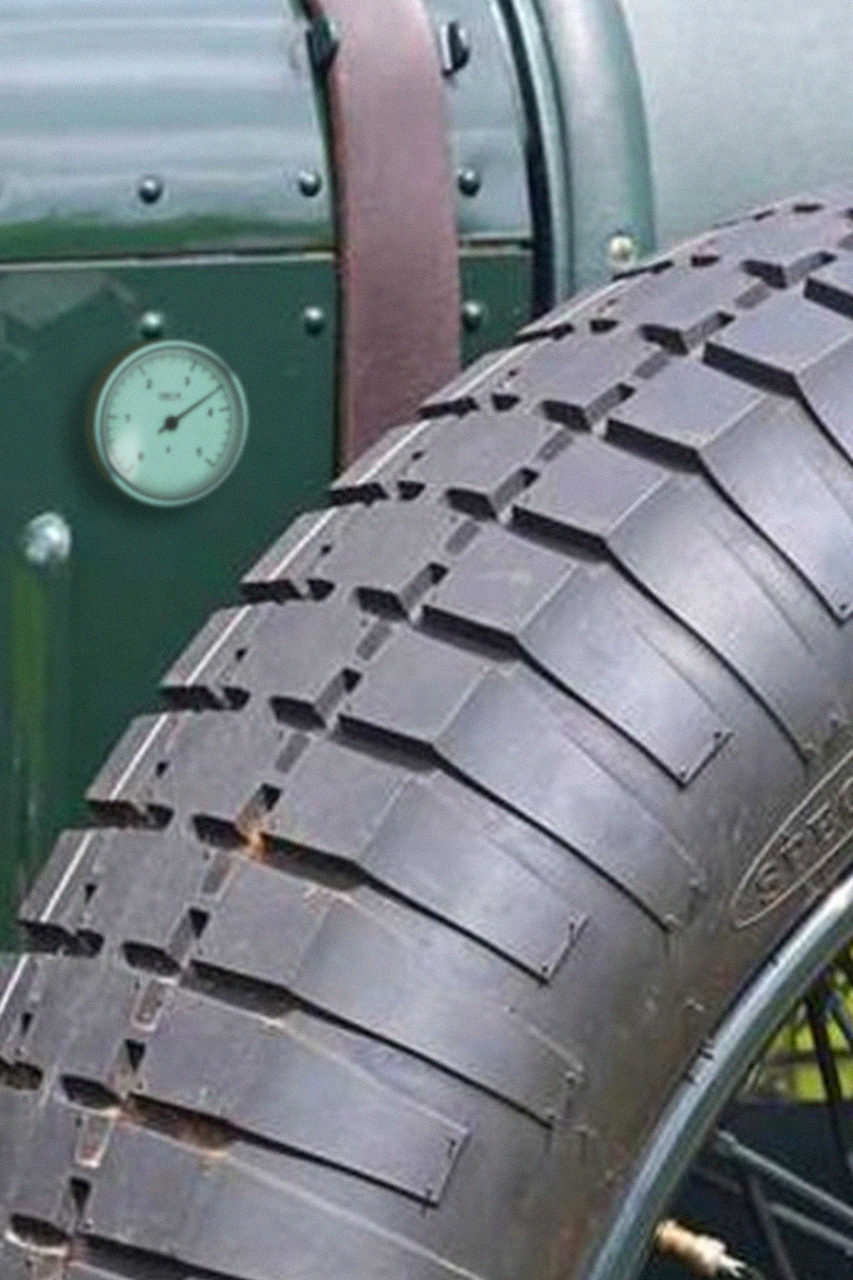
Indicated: {"value": 3.6, "unit": "V"}
